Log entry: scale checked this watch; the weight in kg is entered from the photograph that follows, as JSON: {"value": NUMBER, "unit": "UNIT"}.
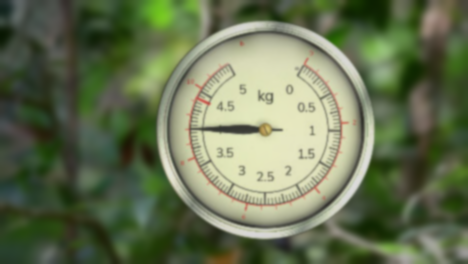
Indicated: {"value": 4, "unit": "kg"}
